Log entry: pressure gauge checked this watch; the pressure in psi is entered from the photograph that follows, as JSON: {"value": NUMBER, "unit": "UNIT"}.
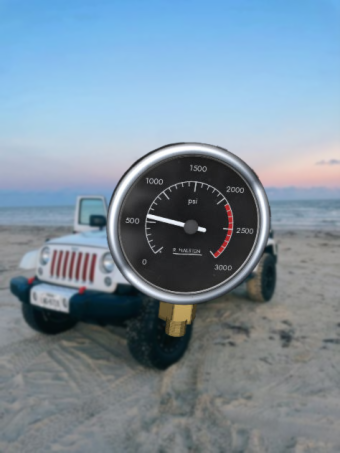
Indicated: {"value": 600, "unit": "psi"}
